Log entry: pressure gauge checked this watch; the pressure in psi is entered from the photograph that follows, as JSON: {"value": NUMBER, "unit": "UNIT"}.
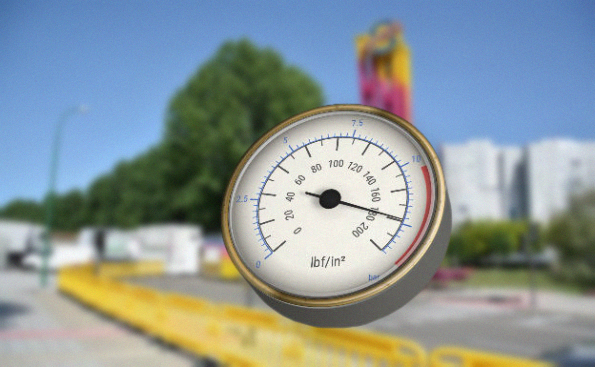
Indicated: {"value": 180, "unit": "psi"}
